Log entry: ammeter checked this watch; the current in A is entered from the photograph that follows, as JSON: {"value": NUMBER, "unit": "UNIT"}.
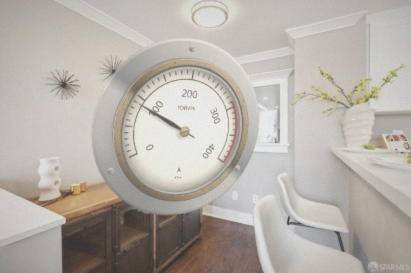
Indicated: {"value": 90, "unit": "A"}
